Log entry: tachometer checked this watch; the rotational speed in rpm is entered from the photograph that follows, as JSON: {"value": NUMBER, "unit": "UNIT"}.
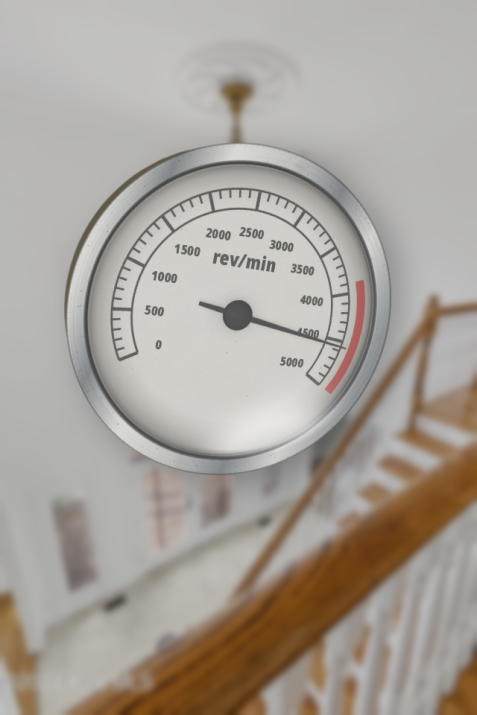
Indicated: {"value": 4550, "unit": "rpm"}
